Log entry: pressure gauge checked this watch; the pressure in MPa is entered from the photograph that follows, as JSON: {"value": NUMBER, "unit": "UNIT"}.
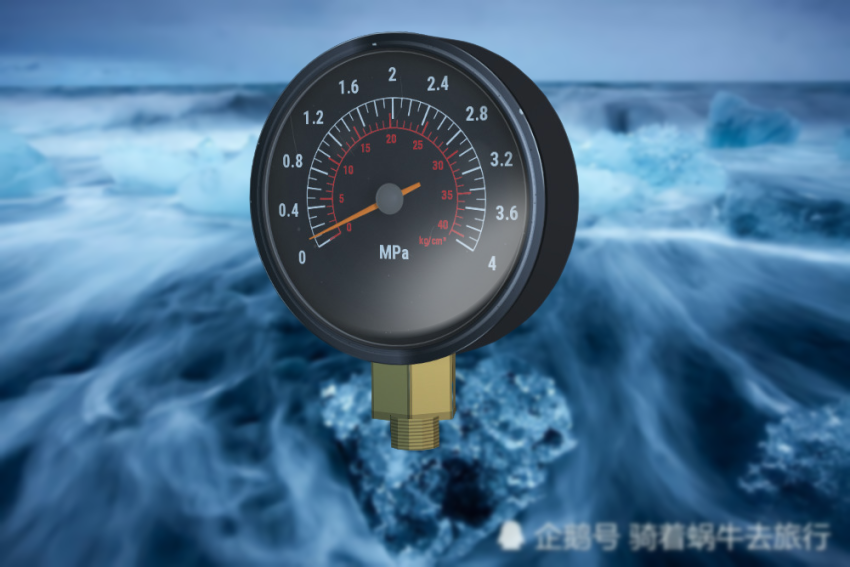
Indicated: {"value": 0.1, "unit": "MPa"}
